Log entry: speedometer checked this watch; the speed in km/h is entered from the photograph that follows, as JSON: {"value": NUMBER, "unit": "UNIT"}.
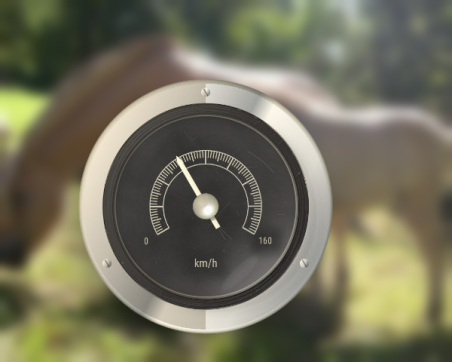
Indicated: {"value": 60, "unit": "km/h"}
